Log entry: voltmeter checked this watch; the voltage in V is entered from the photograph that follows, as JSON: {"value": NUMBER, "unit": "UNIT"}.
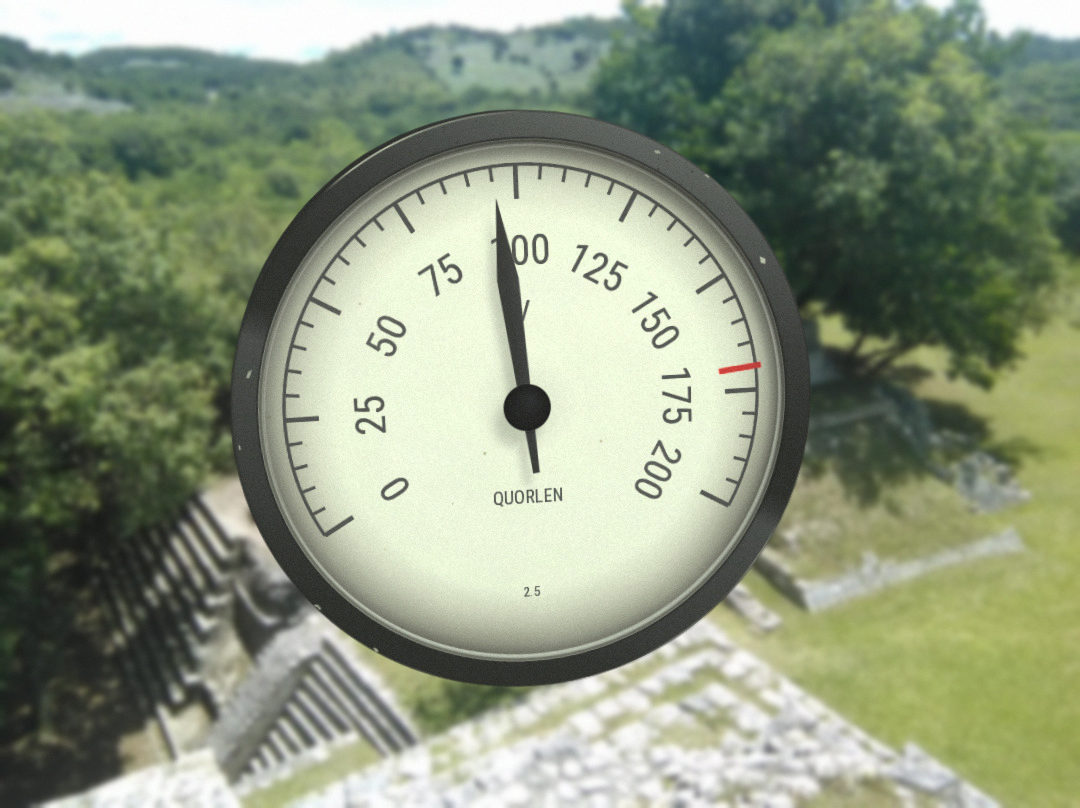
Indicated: {"value": 95, "unit": "V"}
